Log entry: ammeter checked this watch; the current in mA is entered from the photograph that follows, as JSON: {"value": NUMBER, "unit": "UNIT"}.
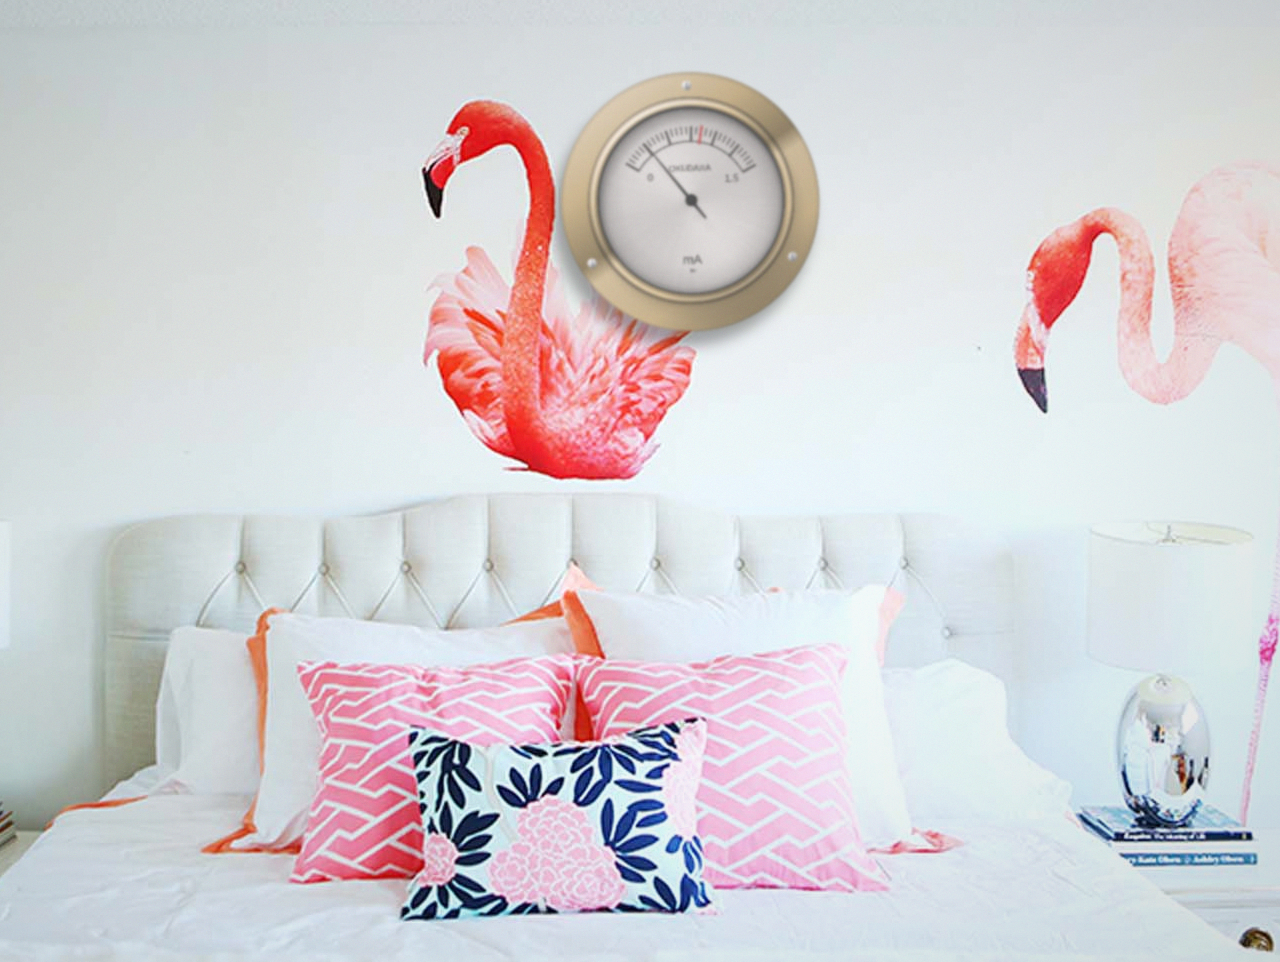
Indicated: {"value": 0.25, "unit": "mA"}
